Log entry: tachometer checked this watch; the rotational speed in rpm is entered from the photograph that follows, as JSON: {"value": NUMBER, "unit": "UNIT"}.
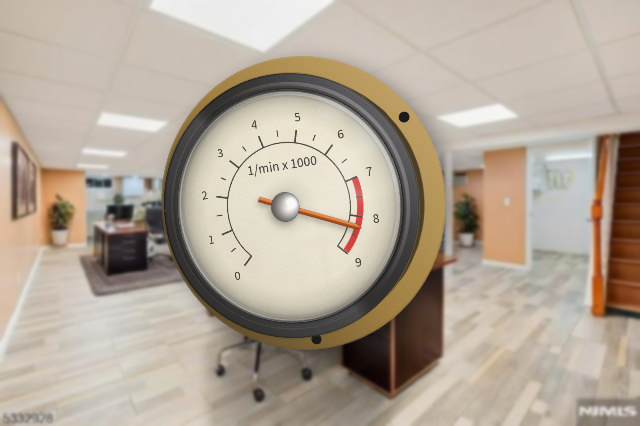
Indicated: {"value": 8250, "unit": "rpm"}
